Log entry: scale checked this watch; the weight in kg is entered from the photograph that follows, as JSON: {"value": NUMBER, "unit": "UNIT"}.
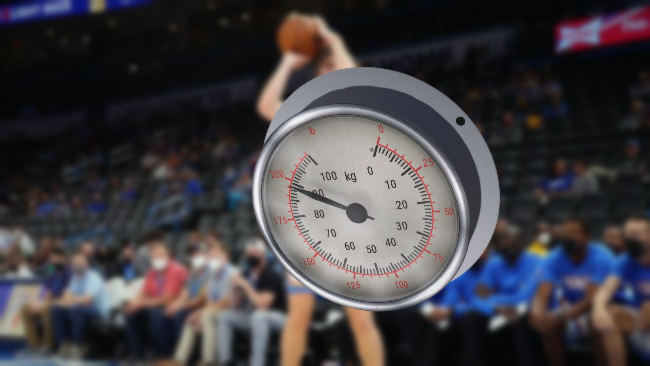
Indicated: {"value": 90, "unit": "kg"}
